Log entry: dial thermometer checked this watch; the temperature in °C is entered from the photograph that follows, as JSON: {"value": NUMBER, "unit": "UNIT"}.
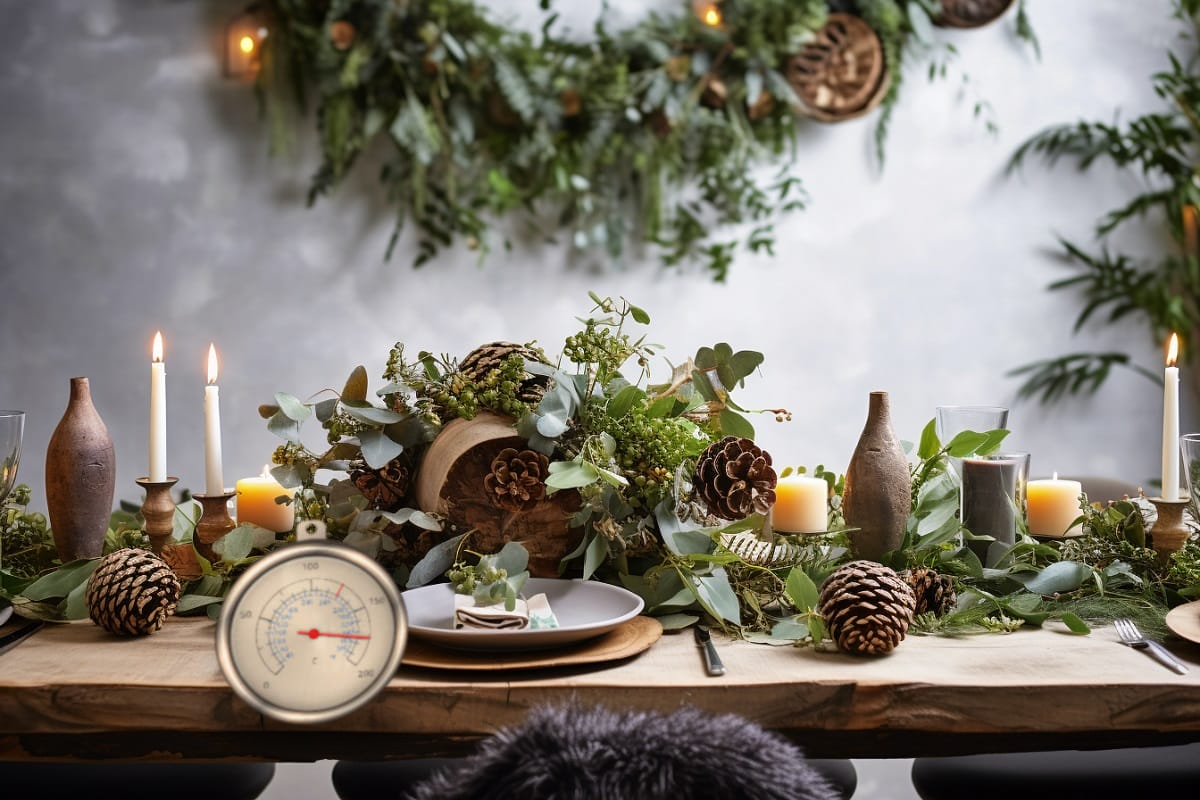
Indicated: {"value": 175, "unit": "°C"}
